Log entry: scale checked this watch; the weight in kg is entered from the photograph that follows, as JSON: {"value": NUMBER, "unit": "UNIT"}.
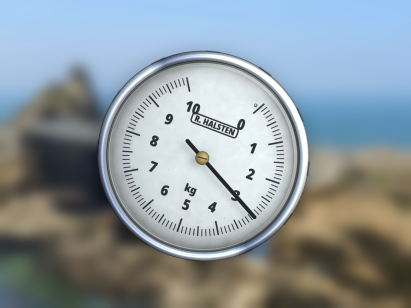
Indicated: {"value": 3, "unit": "kg"}
